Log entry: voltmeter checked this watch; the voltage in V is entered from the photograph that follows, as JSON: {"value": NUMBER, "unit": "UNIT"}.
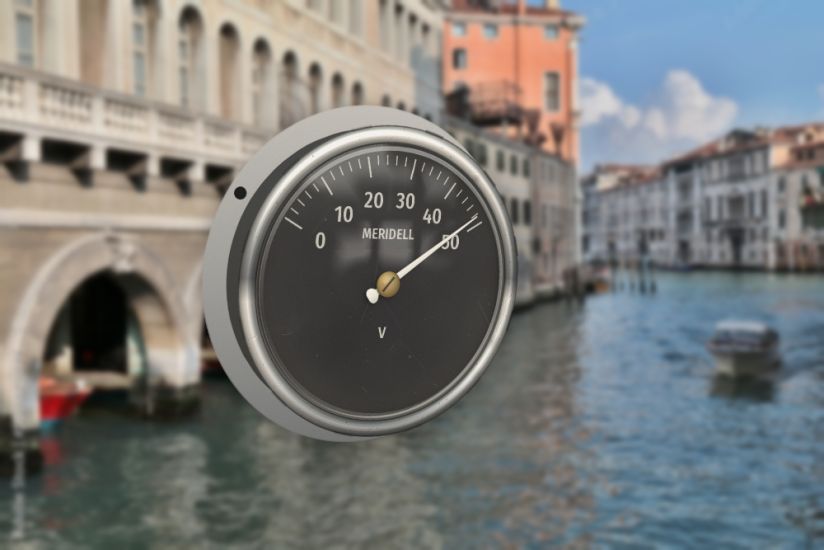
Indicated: {"value": 48, "unit": "V"}
